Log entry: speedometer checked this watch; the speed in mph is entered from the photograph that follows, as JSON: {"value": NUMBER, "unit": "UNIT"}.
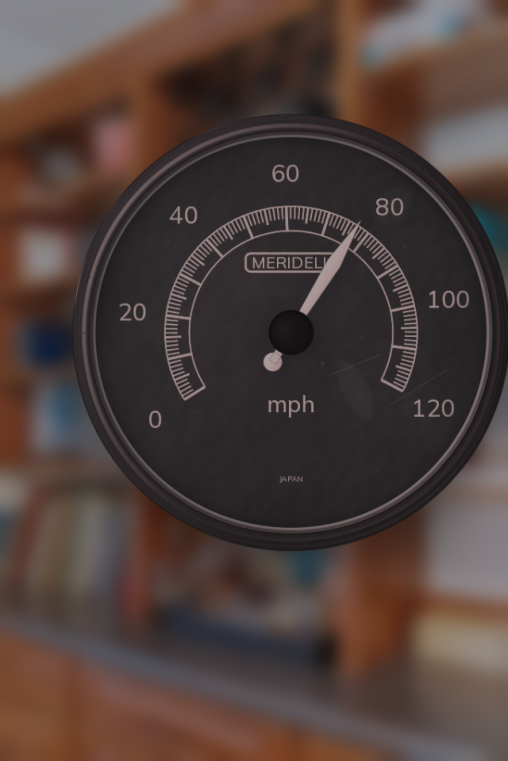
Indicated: {"value": 77, "unit": "mph"}
